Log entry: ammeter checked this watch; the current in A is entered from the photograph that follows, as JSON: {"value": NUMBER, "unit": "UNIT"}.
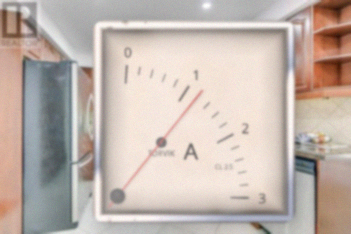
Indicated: {"value": 1.2, "unit": "A"}
